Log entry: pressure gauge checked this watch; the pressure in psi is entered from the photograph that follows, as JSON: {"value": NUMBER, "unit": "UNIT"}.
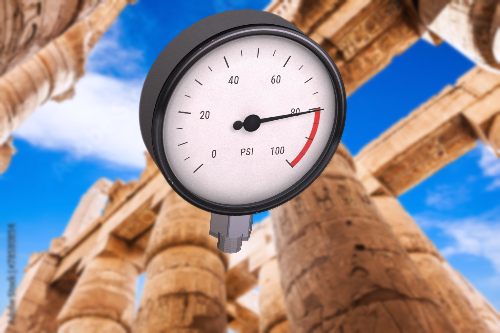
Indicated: {"value": 80, "unit": "psi"}
